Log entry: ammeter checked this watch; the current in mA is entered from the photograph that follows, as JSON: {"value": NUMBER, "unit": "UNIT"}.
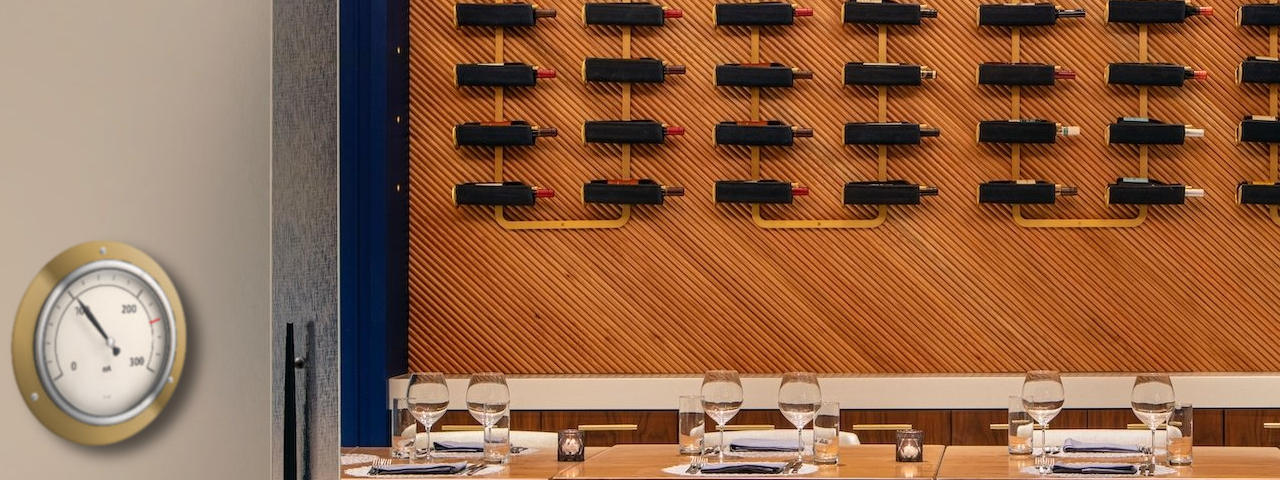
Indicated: {"value": 100, "unit": "mA"}
